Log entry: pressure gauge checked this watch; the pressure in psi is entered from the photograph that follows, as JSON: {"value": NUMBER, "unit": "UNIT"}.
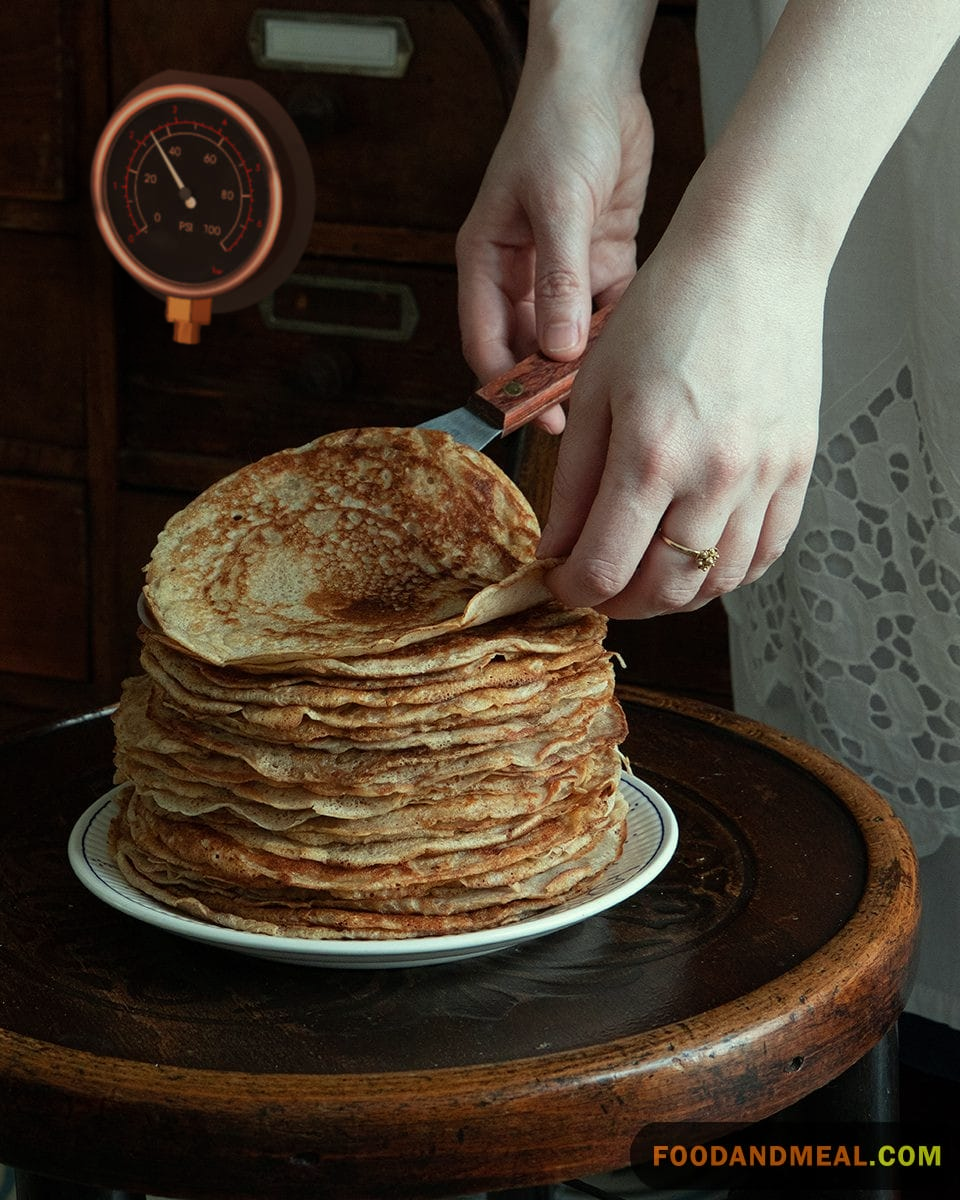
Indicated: {"value": 35, "unit": "psi"}
